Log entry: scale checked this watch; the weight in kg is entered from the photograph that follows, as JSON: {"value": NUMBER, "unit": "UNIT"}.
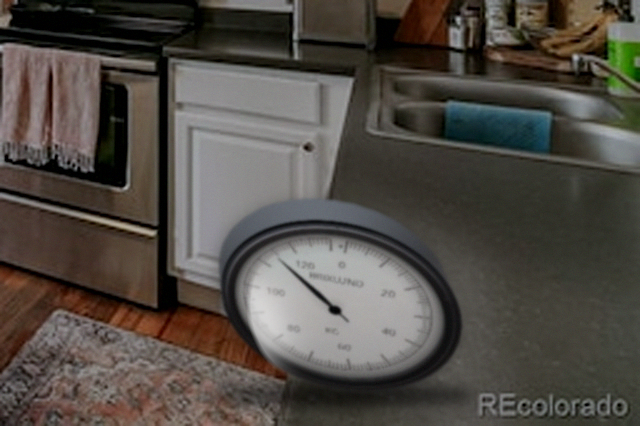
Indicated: {"value": 115, "unit": "kg"}
